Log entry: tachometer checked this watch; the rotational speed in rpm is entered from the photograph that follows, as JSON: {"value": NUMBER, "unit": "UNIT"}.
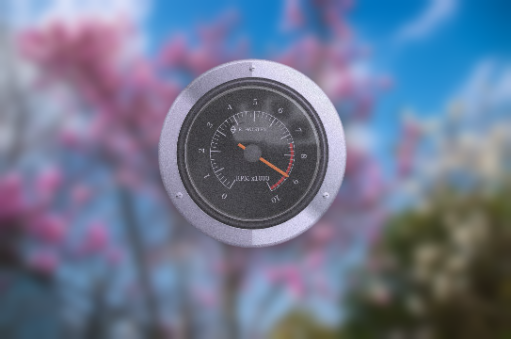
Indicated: {"value": 9000, "unit": "rpm"}
